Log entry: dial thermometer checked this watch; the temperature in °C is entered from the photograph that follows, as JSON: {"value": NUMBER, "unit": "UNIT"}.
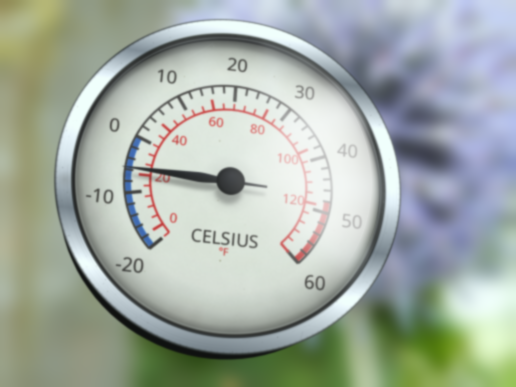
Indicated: {"value": -6, "unit": "°C"}
